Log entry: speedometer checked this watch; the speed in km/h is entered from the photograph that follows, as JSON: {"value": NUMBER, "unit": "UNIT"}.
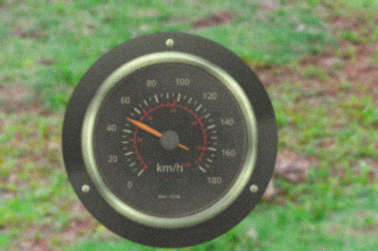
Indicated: {"value": 50, "unit": "km/h"}
